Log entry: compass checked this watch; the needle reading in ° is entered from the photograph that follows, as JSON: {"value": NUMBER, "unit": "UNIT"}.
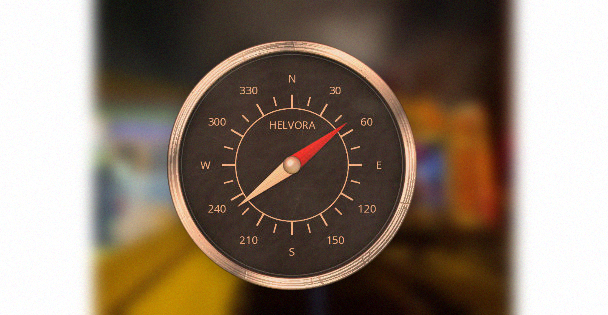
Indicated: {"value": 52.5, "unit": "°"}
